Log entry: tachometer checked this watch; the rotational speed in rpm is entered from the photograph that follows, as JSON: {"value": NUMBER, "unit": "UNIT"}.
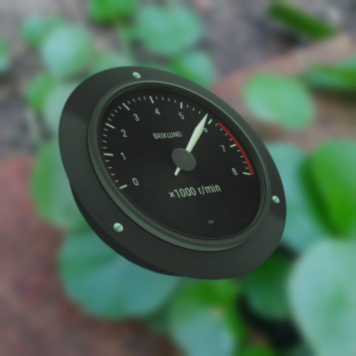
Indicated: {"value": 5800, "unit": "rpm"}
